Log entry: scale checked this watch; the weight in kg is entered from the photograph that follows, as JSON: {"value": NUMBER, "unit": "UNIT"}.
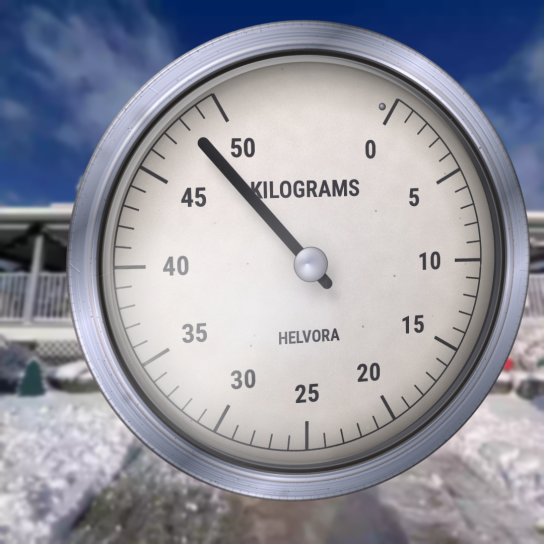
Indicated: {"value": 48, "unit": "kg"}
